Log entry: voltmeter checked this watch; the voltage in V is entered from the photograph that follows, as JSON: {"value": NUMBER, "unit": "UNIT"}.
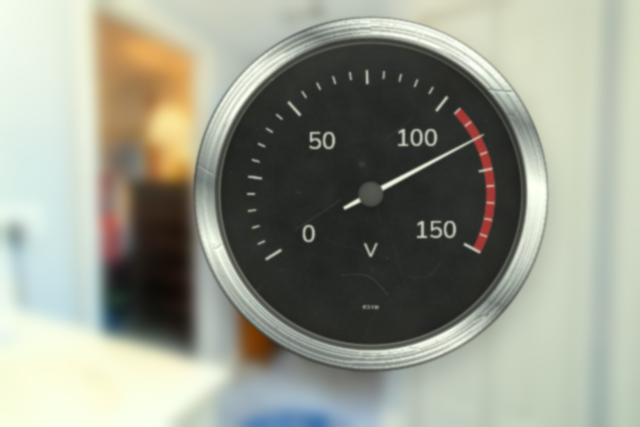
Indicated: {"value": 115, "unit": "V"}
